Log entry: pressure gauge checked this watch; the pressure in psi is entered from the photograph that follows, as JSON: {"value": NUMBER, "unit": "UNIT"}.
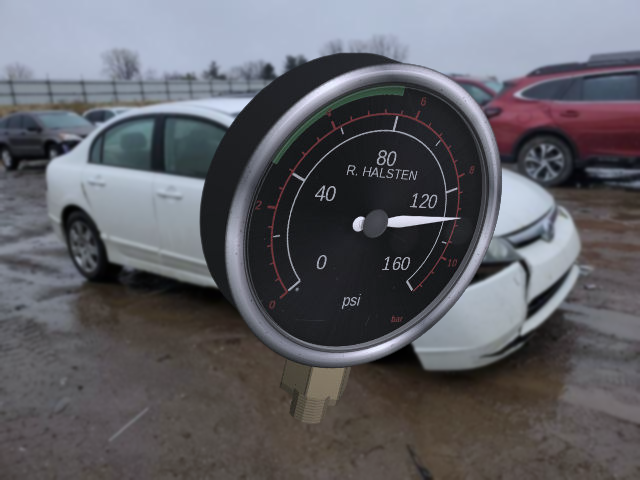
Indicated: {"value": 130, "unit": "psi"}
